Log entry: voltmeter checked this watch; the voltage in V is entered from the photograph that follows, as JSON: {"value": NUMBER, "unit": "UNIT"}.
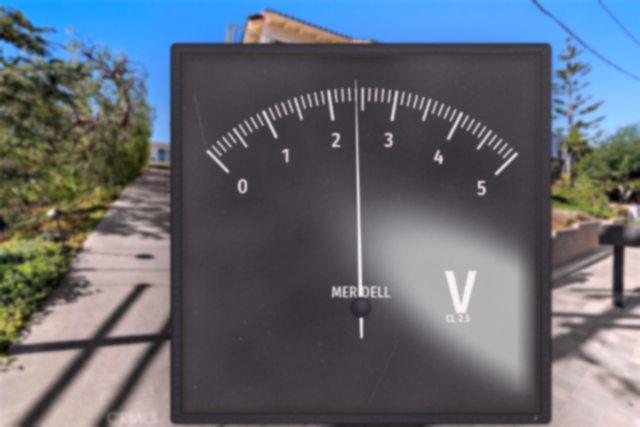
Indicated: {"value": 2.4, "unit": "V"}
